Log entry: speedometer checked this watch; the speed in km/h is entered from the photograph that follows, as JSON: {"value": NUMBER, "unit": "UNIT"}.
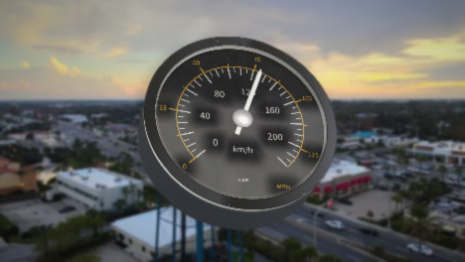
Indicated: {"value": 125, "unit": "km/h"}
